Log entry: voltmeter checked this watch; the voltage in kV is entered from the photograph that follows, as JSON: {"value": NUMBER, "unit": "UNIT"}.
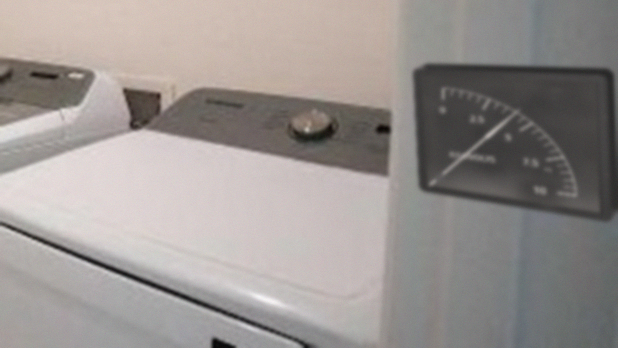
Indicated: {"value": 4, "unit": "kV"}
